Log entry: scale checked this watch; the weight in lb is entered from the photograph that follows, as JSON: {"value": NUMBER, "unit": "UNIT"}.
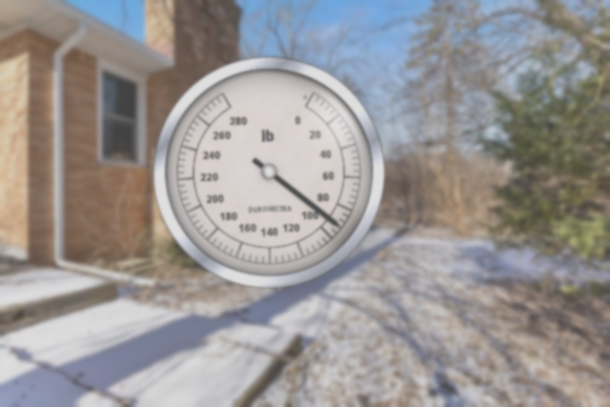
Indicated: {"value": 92, "unit": "lb"}
